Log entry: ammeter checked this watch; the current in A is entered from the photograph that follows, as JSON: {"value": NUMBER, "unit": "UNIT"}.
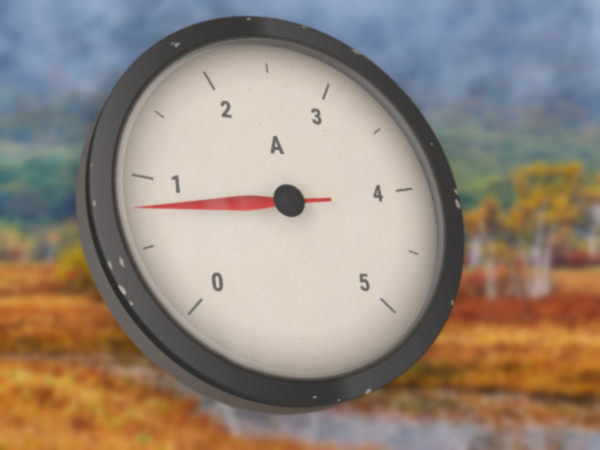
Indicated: {"value": 0.75, "unit": "A"}
